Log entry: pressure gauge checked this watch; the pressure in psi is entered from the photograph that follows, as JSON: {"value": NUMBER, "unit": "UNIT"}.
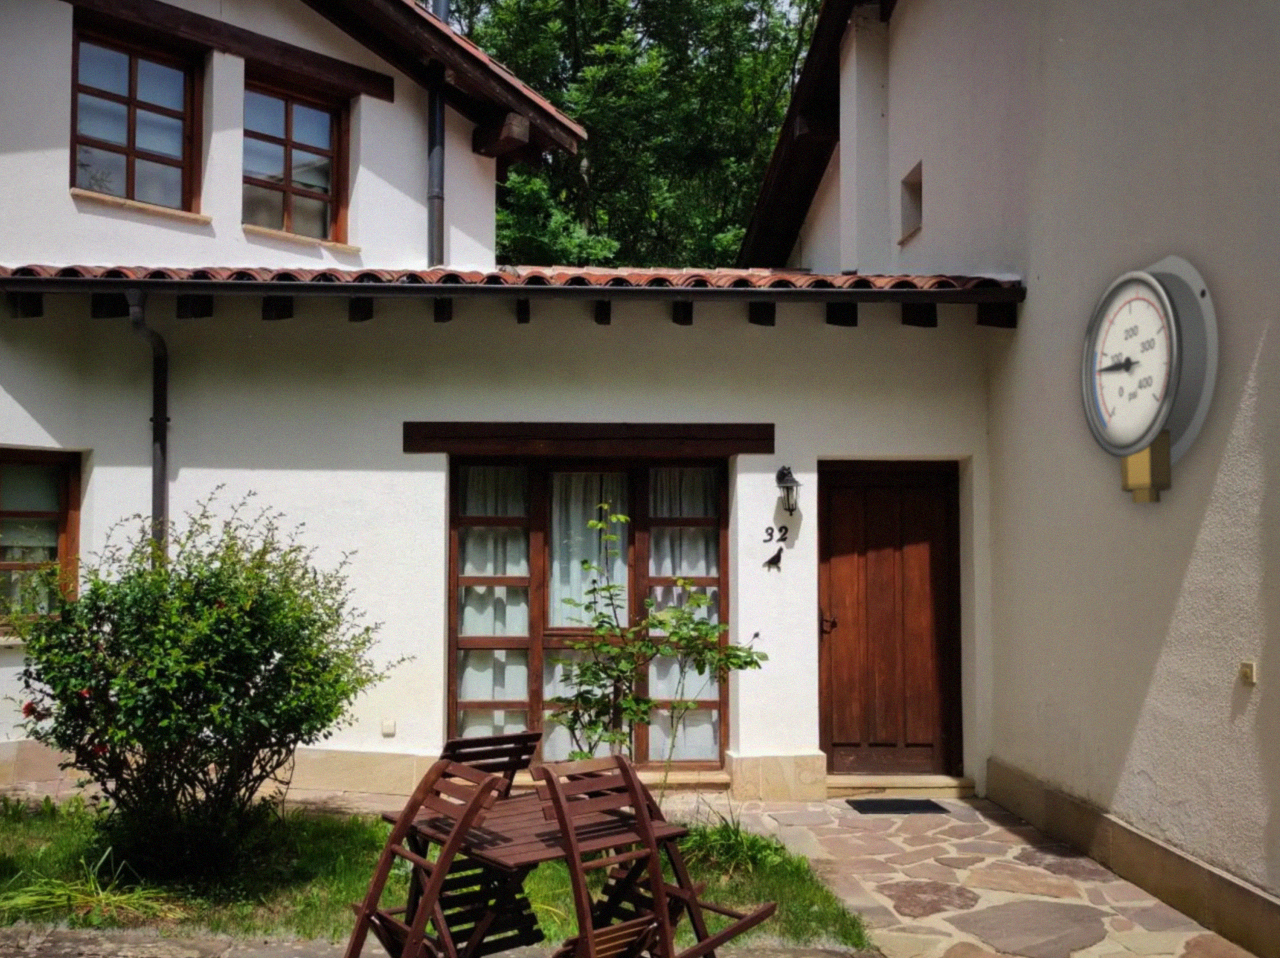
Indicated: {"value": 75, "unit": "psi"}
